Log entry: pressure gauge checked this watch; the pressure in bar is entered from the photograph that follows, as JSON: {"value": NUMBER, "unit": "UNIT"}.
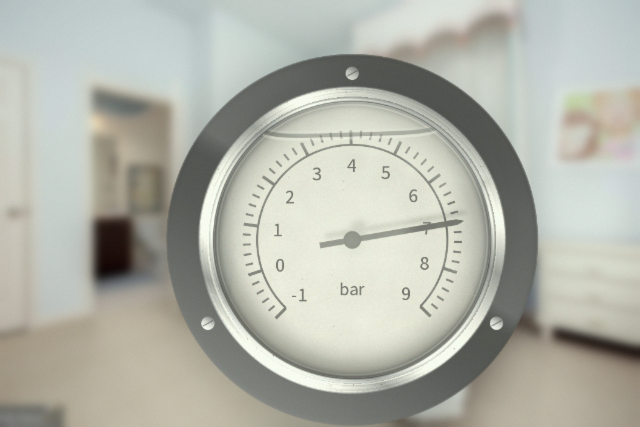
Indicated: {"value": 7, "unit": "bar"}
